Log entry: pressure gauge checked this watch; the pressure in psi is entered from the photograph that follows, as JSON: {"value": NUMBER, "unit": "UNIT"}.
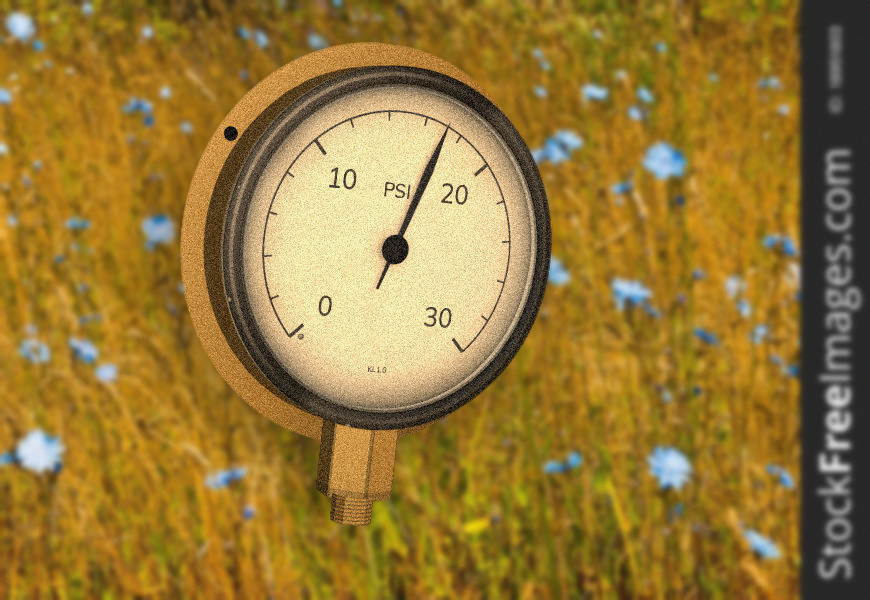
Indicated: {"value": 17, "unit": "psi"}
